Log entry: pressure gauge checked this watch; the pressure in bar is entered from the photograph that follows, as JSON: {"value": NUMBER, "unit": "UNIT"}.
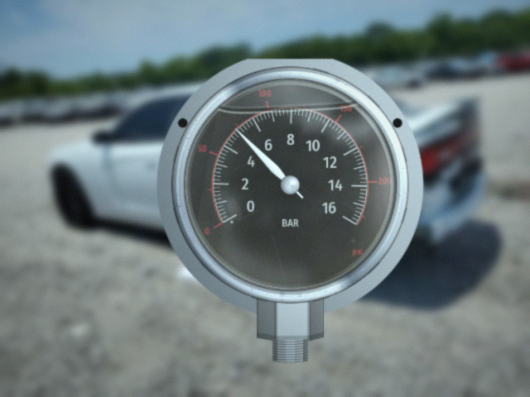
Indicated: {"value": 5, "unit": "bar"}
